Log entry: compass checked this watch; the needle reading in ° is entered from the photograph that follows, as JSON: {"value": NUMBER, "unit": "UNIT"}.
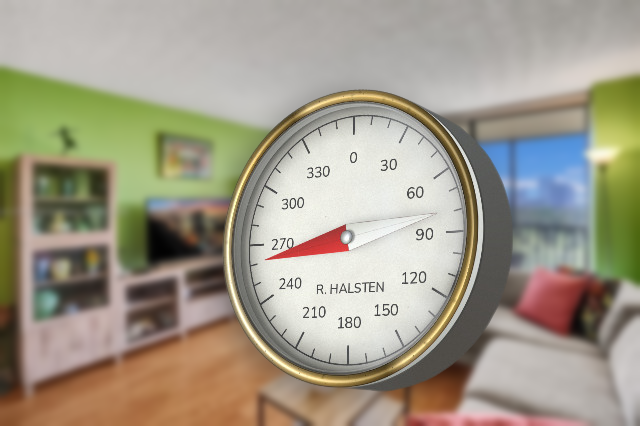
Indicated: {"value": 260, "unit": "°"}
